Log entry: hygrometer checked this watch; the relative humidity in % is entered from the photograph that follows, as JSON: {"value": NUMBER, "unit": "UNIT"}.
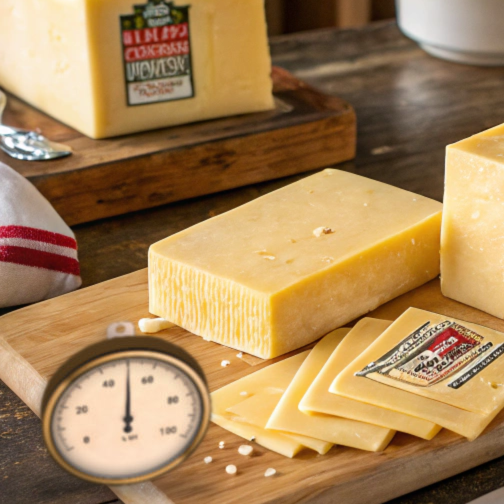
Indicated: {"value": 50, "unit": "%"}
